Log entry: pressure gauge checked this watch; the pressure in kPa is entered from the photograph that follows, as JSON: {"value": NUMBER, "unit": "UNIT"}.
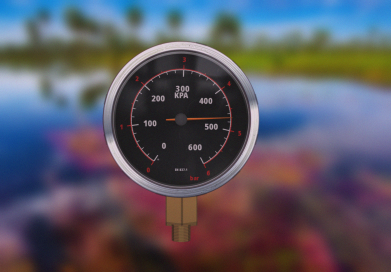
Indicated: {"value": 470, "unit": "kPa"}
